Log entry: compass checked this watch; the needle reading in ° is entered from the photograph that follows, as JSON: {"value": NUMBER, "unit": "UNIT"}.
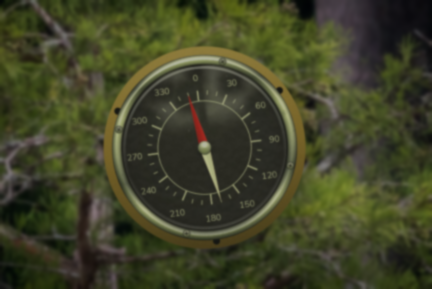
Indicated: {"value": 350, "unit": "°"}
